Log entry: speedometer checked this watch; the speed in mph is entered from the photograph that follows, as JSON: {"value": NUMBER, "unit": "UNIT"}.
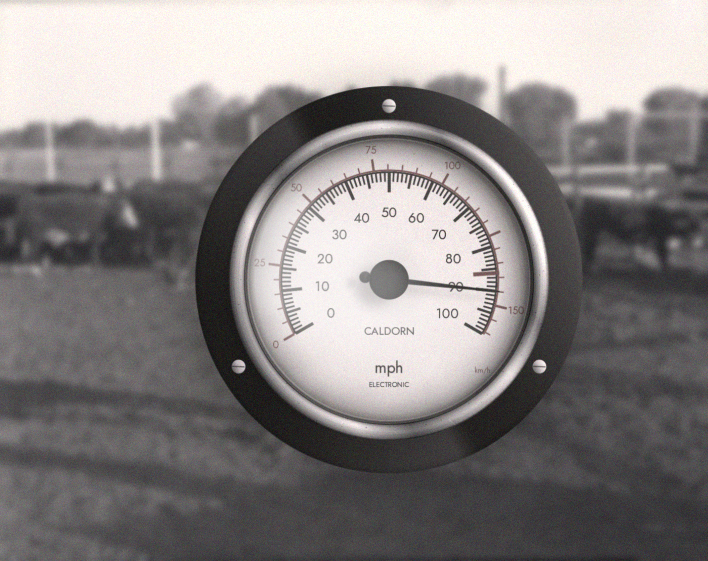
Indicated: {"value": 90, "unit": "mph"}
